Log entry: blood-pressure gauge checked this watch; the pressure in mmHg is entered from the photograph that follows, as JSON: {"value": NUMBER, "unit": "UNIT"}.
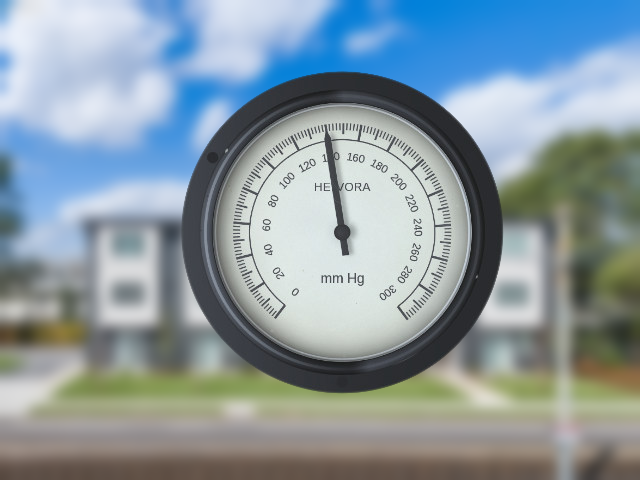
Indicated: {"value": 140, "unit": "mmHg"}
